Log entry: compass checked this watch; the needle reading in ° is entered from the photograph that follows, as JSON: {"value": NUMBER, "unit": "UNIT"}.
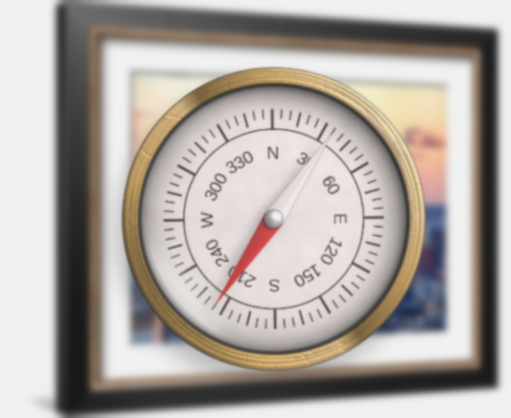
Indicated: {"value": 215, "unit": "°"}
